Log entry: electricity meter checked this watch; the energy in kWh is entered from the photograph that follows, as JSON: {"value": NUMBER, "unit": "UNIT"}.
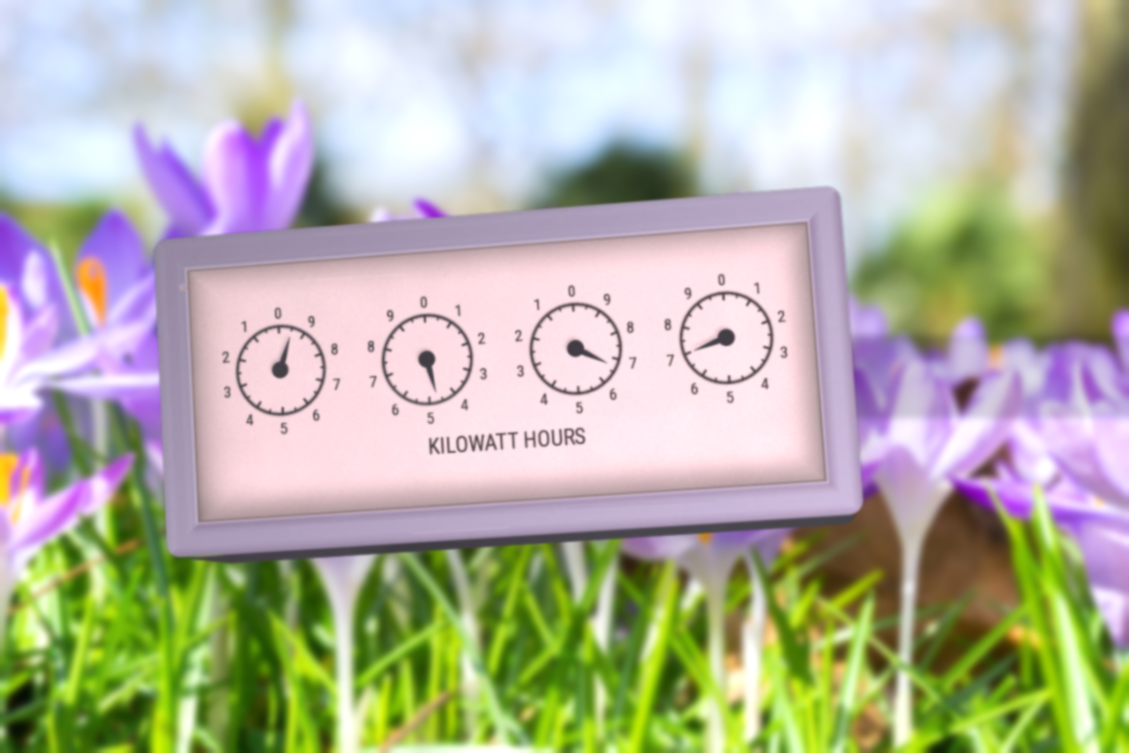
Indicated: {"value": 9467, "unit": "kWh"}
